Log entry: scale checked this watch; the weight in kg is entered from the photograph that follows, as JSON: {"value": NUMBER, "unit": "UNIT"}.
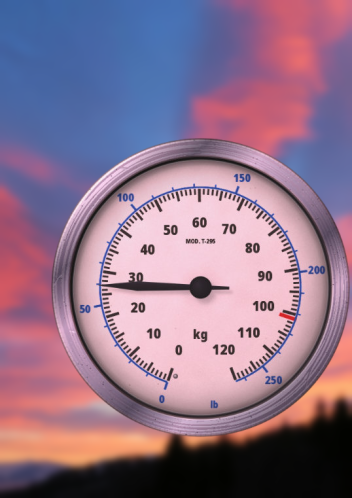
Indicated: {"value": 27, "unit": "kg"}
